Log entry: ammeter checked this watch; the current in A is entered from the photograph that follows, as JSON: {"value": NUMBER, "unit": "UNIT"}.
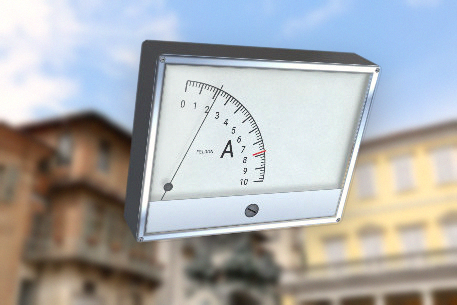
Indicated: {"value": 2, "unit": "A"}
